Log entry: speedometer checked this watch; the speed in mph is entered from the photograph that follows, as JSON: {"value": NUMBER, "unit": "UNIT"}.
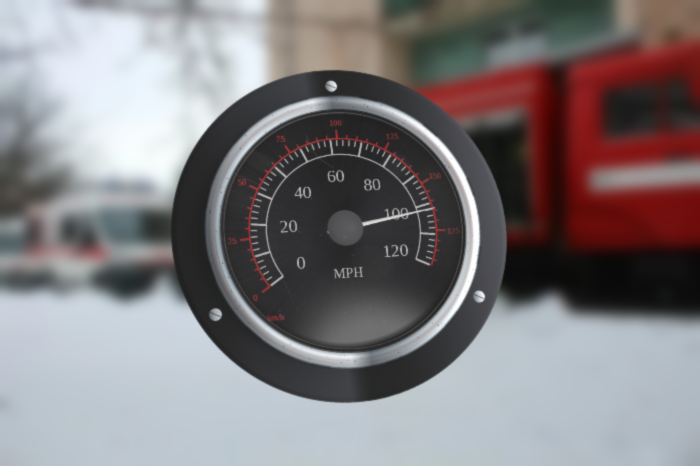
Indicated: {"value": 102, "unit": "mph"}
